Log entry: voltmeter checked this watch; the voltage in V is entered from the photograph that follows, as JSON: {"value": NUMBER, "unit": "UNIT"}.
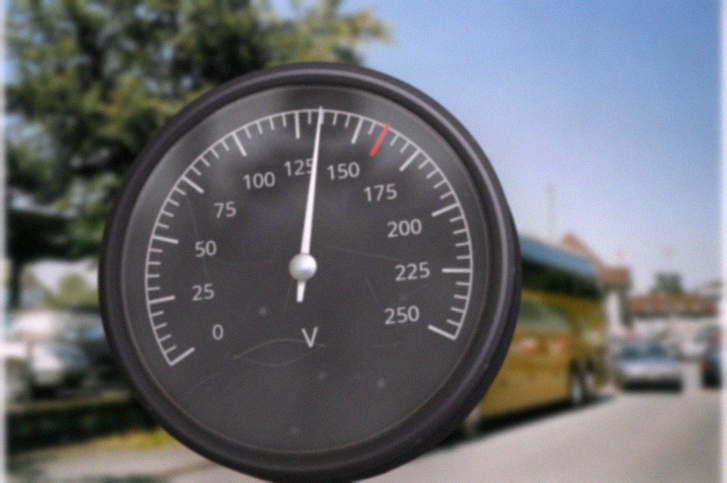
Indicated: {"value": 135, "unit": "V"}
